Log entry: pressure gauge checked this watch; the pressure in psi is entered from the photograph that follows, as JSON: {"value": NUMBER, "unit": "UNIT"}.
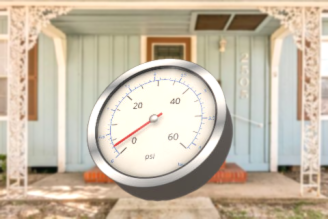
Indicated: {"value": 2.5, "unit": "psi"}
